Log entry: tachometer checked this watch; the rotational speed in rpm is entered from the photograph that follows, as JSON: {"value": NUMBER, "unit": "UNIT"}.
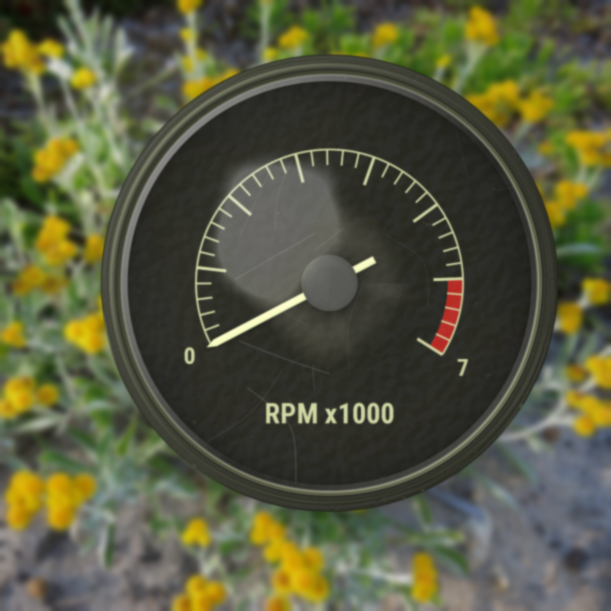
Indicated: {"value": 0, "unit": "rpm"}
